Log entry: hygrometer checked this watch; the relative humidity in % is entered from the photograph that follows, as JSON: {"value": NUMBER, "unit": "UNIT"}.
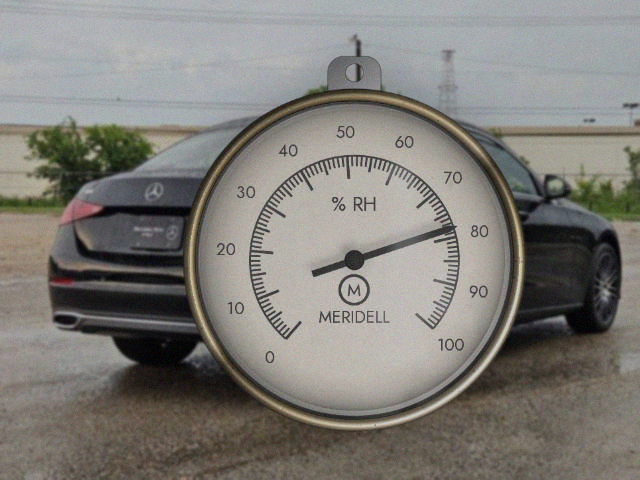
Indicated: {"value": 78, "unit": "%"}
